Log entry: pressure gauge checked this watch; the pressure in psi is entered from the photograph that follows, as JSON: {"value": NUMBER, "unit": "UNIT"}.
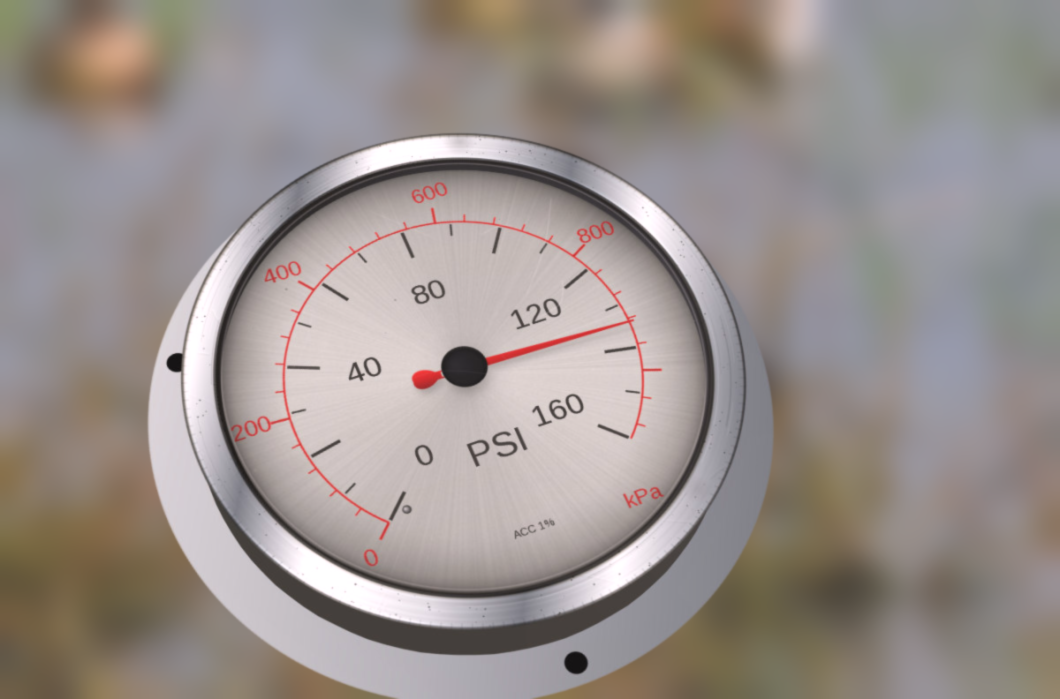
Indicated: {"value": 135, "unit": "psi"}
